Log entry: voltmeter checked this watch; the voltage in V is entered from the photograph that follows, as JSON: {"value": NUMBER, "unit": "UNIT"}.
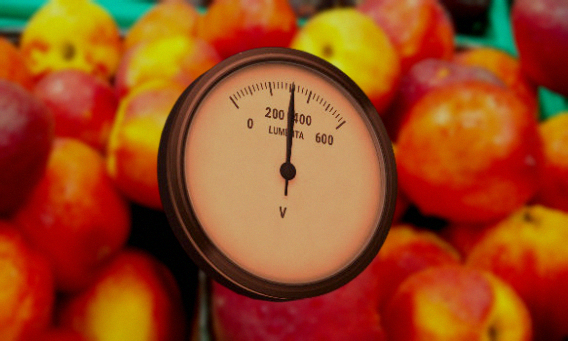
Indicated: {"value": 300, "unit": "V"}
